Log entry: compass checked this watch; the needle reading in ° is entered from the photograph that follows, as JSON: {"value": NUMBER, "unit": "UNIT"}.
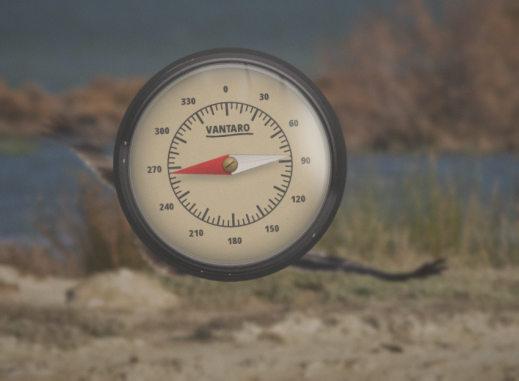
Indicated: {"value": 265, "unit": "°"}
